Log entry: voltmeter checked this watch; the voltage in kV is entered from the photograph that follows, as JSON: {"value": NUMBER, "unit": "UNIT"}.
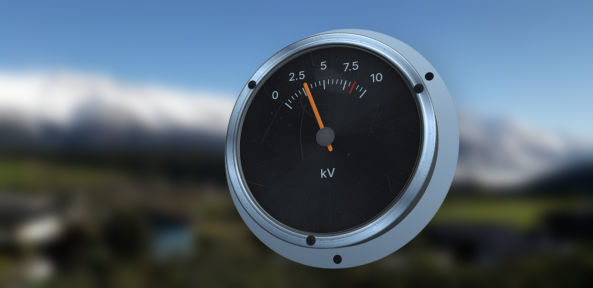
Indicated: {"value": 3, "unit": "kV"}
